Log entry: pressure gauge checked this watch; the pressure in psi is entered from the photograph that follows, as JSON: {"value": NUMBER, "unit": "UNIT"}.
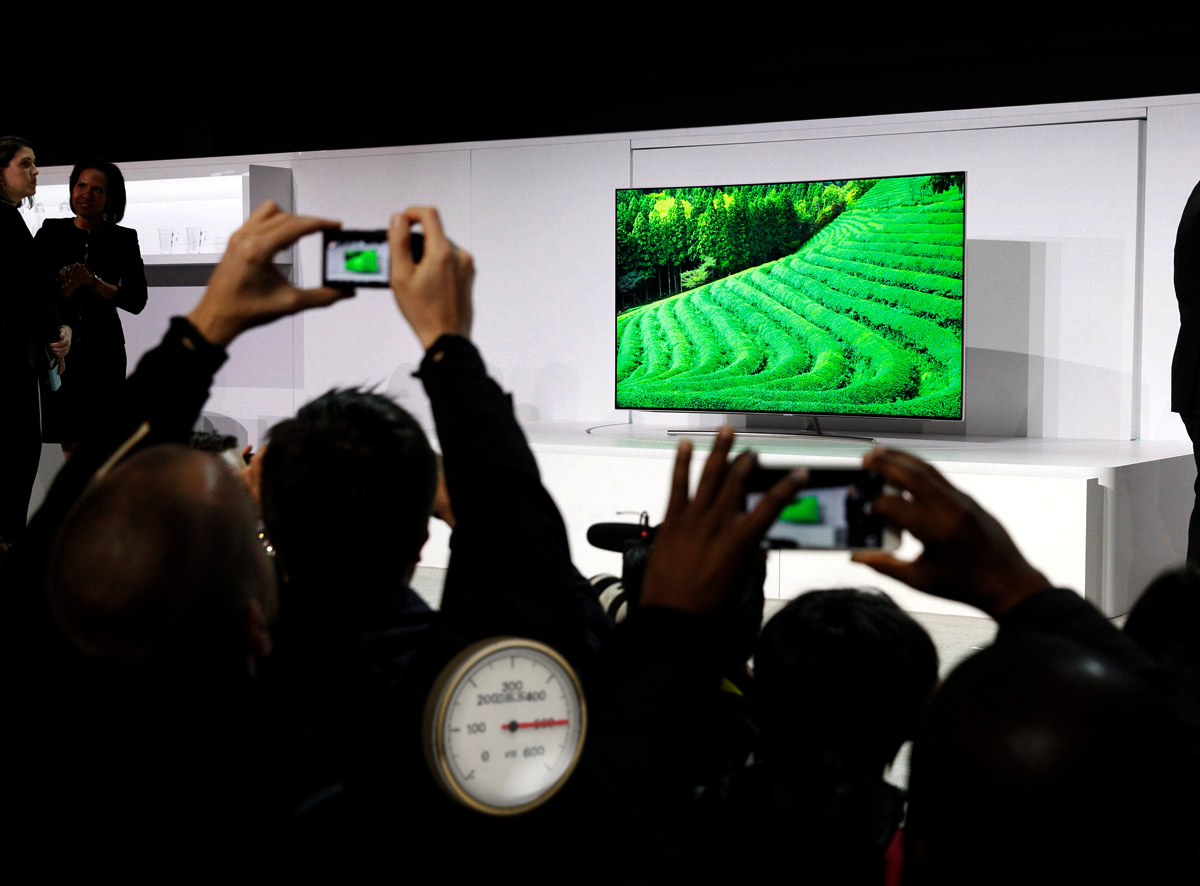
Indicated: {"value": 500, "unit": "psi"}
